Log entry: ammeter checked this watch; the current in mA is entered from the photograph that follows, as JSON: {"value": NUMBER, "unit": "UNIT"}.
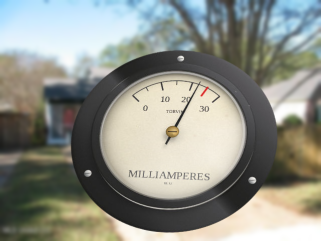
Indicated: {"value": 22.5, "unit": "mA"}
